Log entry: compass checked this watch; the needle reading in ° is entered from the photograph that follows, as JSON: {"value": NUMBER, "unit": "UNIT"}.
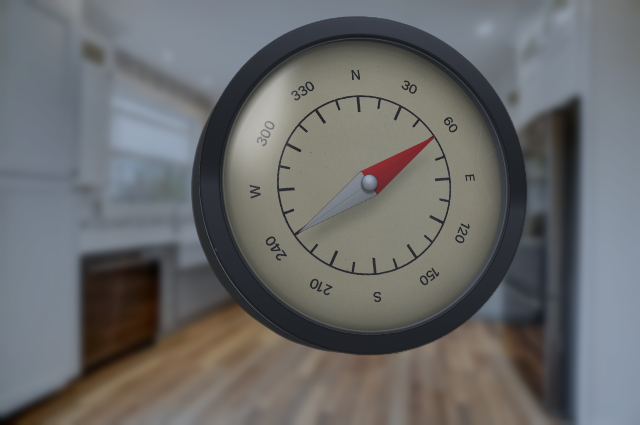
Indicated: {"value": 60, "unit": "°"}
